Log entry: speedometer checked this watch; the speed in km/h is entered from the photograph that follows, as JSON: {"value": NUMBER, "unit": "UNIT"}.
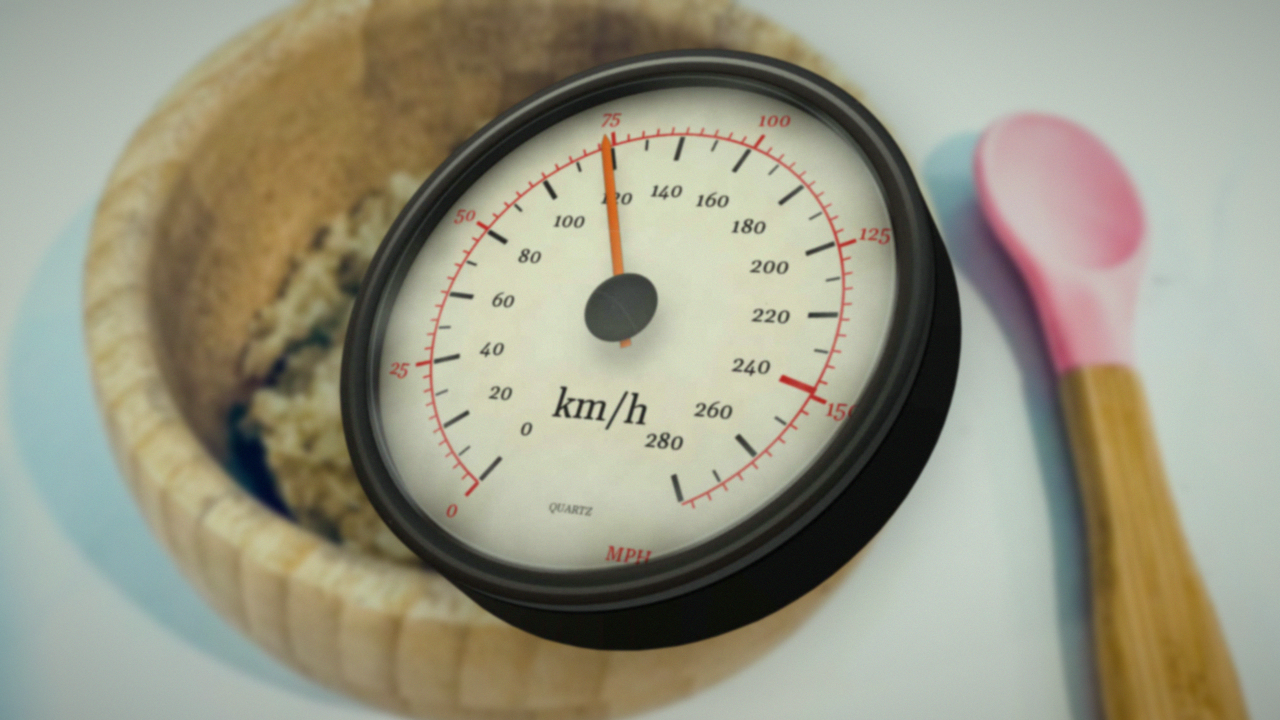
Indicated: {"value": 120, "unit": "km/h"}
